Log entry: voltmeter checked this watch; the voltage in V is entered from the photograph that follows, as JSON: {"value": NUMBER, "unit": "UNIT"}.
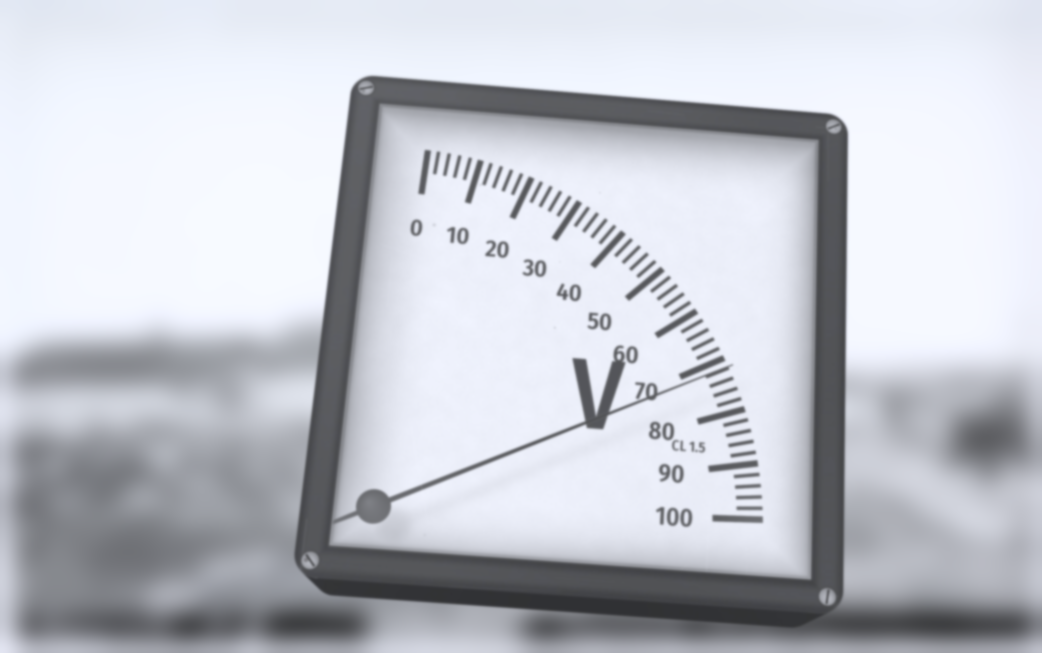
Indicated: {"value": 72, "unit": "V"}
